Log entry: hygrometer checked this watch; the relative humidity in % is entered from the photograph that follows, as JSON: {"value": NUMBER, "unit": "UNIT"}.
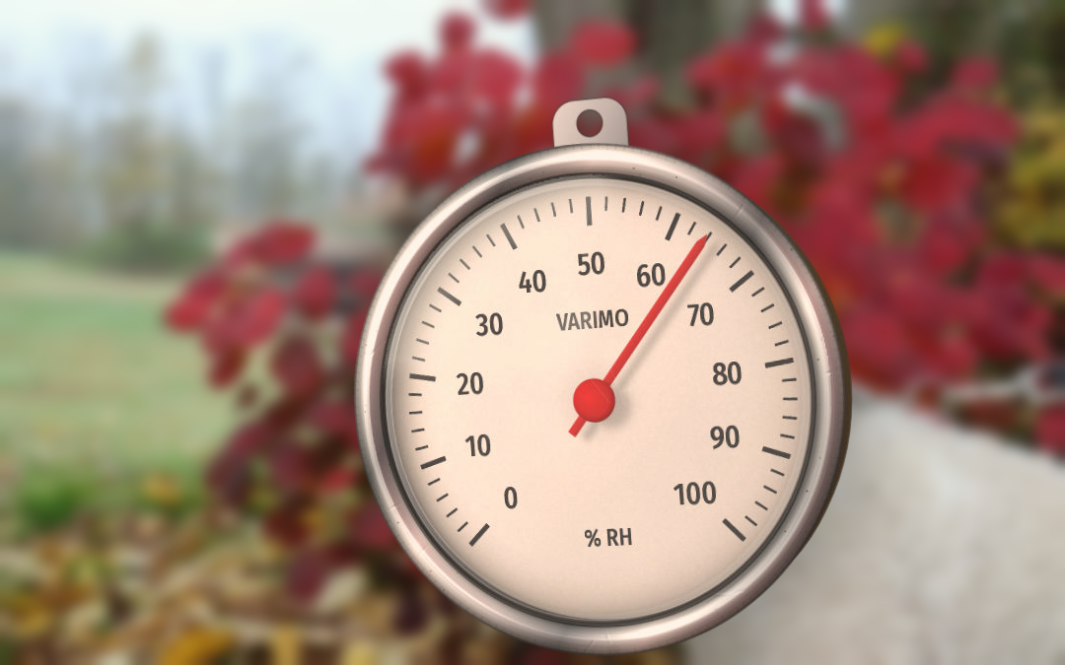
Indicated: {"value": 64, "unit": "%"}
